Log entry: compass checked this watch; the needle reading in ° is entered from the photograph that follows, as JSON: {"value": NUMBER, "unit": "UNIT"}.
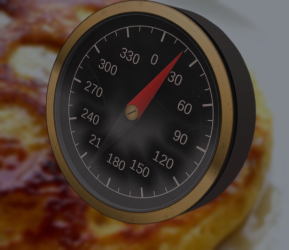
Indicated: {"value": 20, "unit": "°"}
